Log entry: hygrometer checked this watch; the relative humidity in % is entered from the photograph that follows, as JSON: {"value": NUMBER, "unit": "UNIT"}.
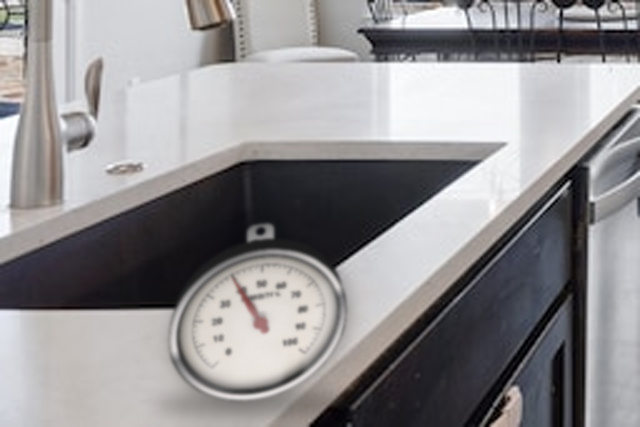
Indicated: {"value": 40, "unit": "%"}
